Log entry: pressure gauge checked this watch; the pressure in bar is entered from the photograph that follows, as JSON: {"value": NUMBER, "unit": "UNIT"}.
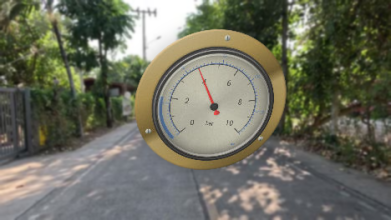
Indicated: {"value": 4, "unit": "bar"}
